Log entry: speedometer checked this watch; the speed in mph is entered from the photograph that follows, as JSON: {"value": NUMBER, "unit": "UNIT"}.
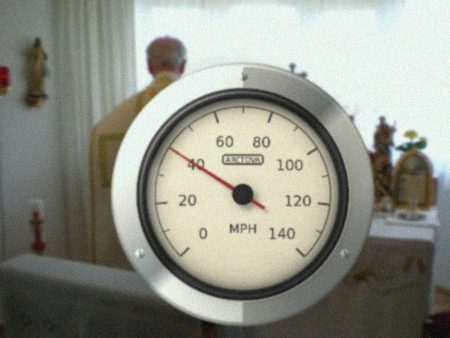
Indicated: {"value": 40, "unit": "mph"}
